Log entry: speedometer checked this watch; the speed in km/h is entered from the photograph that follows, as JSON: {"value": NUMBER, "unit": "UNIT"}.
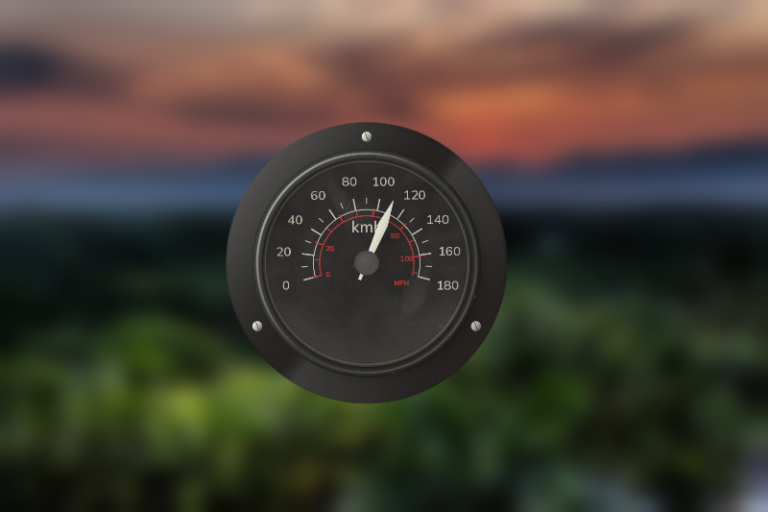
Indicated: {"value": 110, "unit": "km/h"}
